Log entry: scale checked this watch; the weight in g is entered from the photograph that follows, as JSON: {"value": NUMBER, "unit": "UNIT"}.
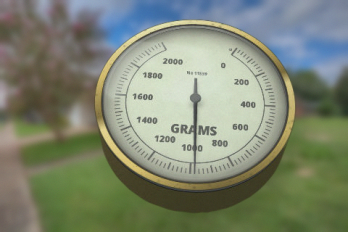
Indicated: {"value": 980, "unit": "g"}
